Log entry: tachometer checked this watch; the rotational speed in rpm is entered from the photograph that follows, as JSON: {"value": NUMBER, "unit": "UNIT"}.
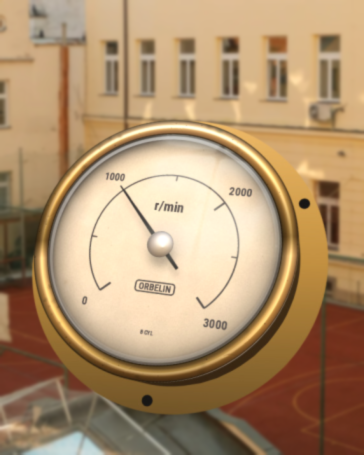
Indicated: {"value": 1000, "unit": "rpm"}
